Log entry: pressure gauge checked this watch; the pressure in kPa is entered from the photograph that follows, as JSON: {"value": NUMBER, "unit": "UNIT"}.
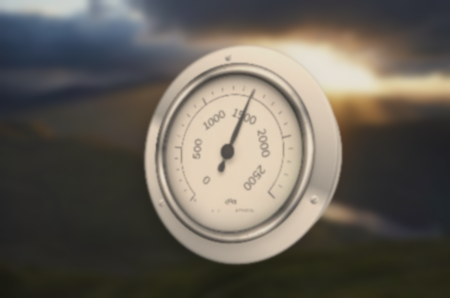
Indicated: {"value": 1500, "unit": "kPa"}
